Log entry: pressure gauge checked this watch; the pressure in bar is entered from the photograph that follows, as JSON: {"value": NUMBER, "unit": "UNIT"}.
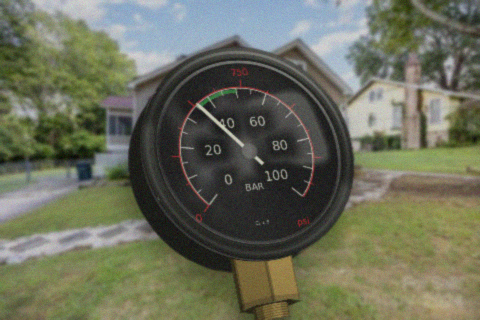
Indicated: {"value": 35, "unit": "bar"}
